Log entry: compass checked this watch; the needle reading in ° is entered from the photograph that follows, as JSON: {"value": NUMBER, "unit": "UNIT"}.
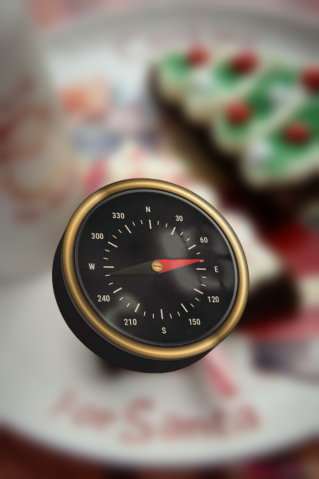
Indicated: {"value": 80, "unit": "°"}
